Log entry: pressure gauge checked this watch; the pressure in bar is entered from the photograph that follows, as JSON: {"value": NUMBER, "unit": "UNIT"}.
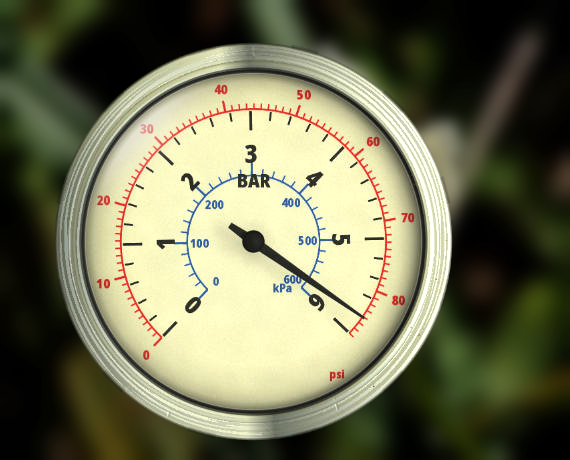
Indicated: {"value": 5.8, "unit": "bar"}
